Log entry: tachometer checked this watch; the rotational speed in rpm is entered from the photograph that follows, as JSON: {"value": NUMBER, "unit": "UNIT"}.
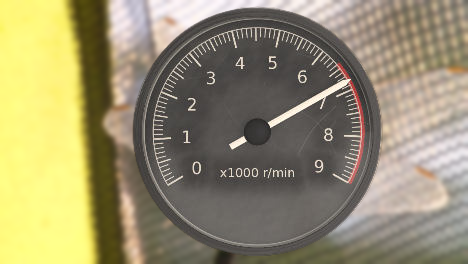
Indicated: {"value": 6800, "unit": "rpm"}
